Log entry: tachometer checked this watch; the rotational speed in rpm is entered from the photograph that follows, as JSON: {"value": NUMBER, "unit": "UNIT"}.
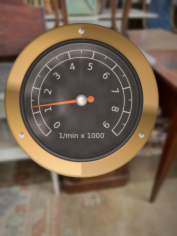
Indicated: {"value": 1250, "unit": "rpm"}
